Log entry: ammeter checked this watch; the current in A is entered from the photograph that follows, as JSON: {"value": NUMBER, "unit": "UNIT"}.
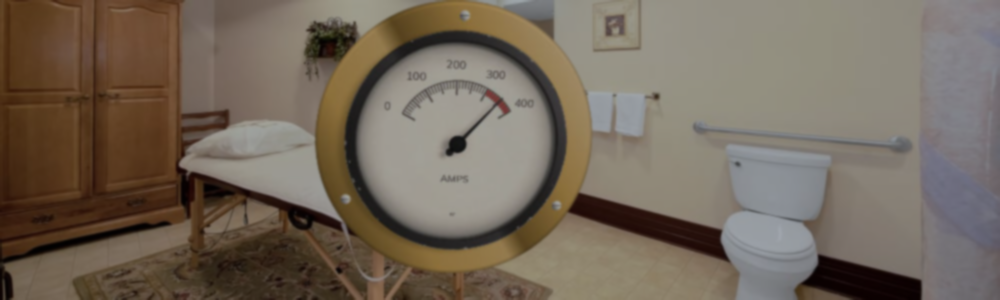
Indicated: {"value": 350, "unit": "A"}
